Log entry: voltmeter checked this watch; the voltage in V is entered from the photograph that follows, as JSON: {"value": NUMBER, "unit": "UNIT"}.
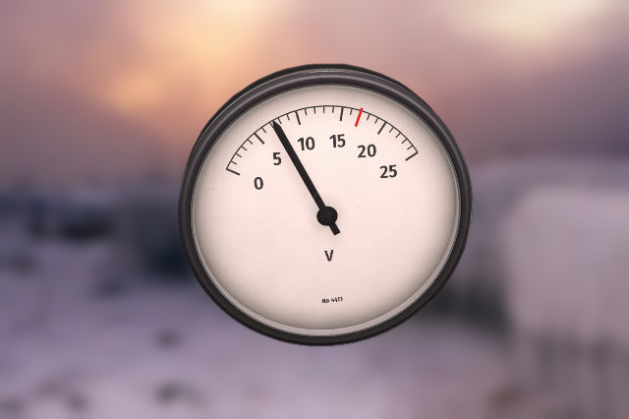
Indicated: {"value": 7.5, "unit": "V"}
